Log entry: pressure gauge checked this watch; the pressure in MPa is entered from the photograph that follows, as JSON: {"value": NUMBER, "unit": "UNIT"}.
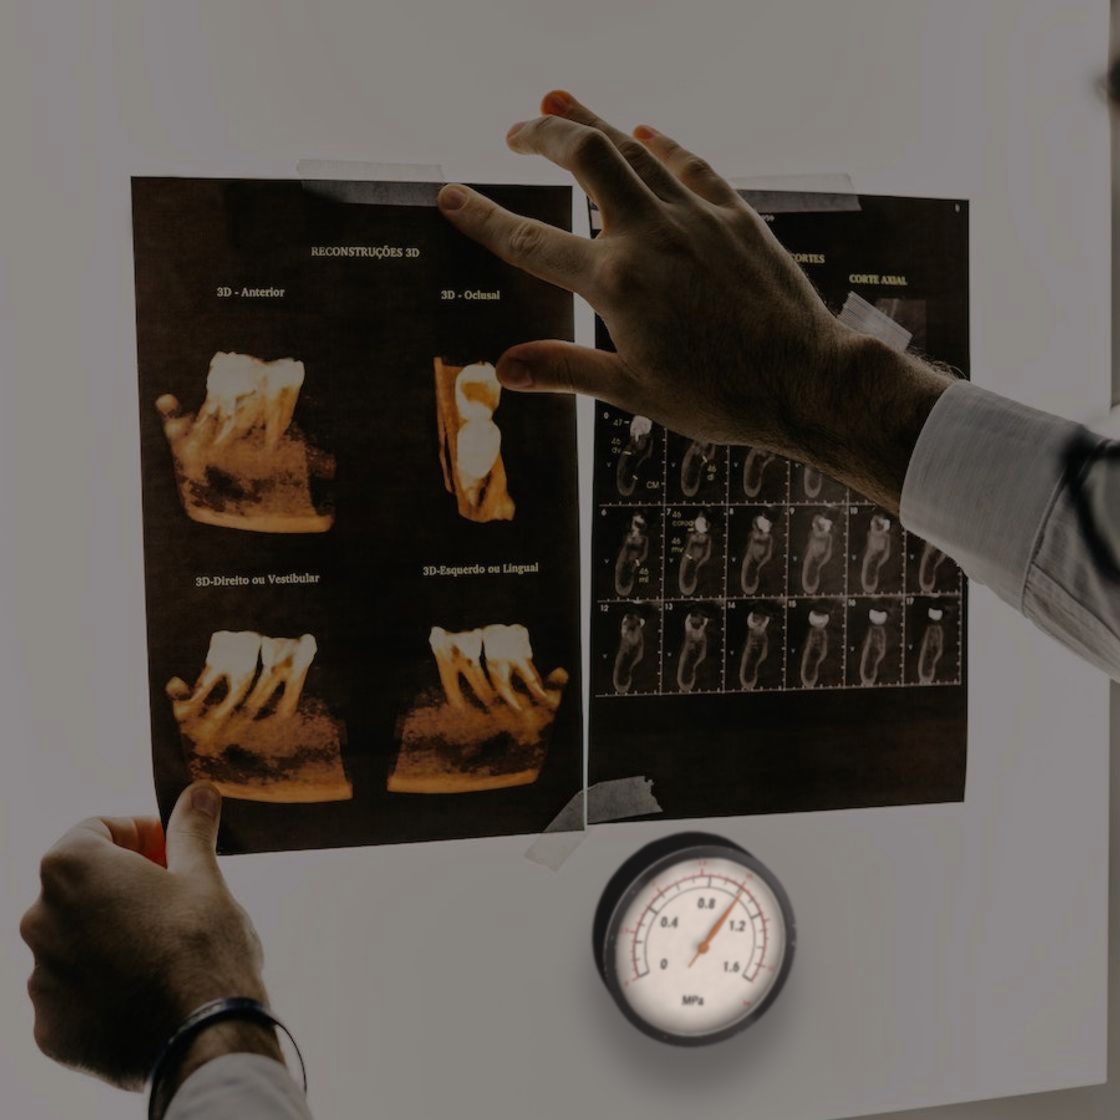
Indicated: {"value": 1, "unit": "MPa"}
